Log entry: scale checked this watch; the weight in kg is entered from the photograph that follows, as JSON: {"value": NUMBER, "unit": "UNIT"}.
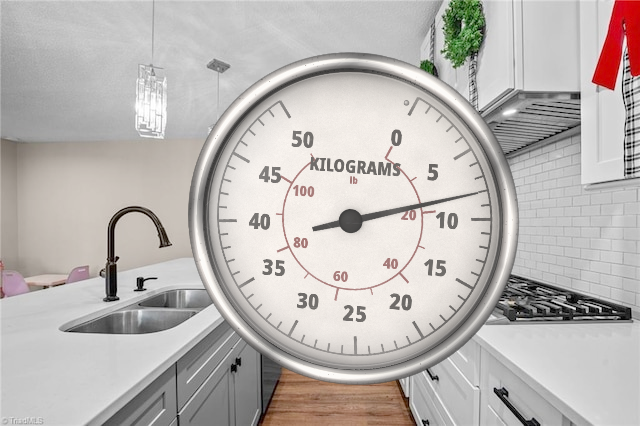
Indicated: {"value": 8, "unit": "kg"}
